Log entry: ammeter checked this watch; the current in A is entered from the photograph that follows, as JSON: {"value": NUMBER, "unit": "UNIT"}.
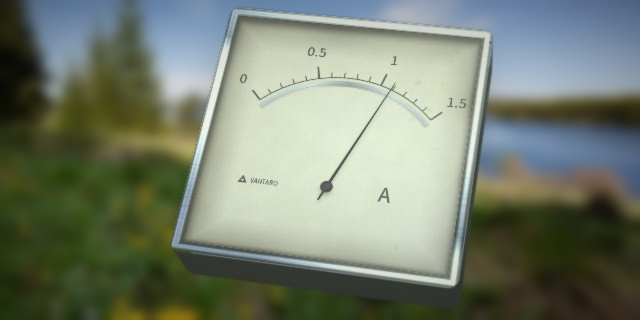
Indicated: {"value": 1.1, "unit": "A"}
